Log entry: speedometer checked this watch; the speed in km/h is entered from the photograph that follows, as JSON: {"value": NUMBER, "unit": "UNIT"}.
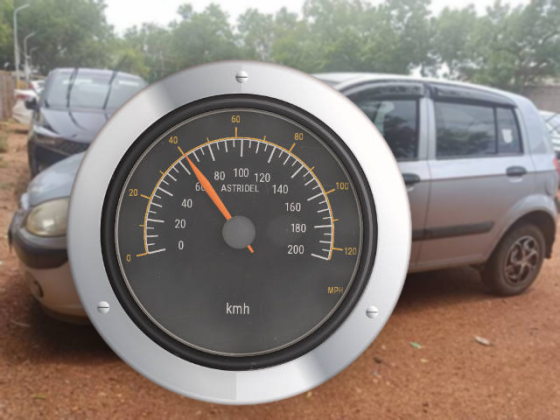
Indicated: {"value": 65, "unit": "km/h"}
